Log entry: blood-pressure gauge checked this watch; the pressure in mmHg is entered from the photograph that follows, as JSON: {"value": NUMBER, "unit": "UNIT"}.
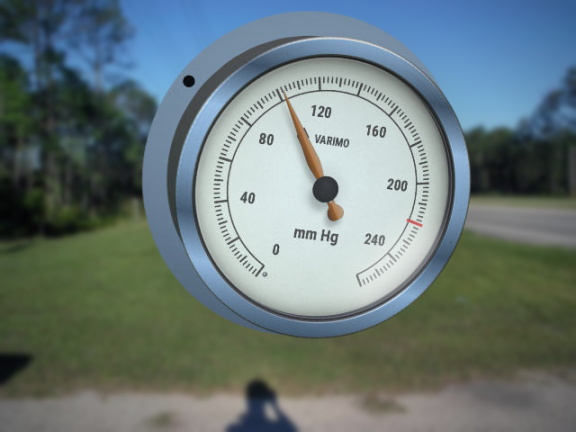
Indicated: {"value": 102, "unit": "mmHg"}
